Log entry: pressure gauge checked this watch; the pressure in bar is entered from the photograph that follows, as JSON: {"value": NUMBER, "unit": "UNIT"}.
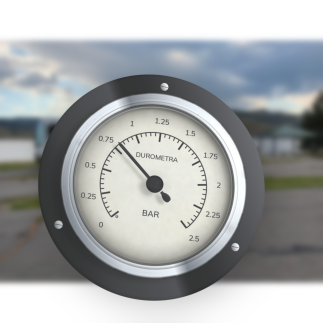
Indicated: {"value": 0.8, "unit": "bar"}
